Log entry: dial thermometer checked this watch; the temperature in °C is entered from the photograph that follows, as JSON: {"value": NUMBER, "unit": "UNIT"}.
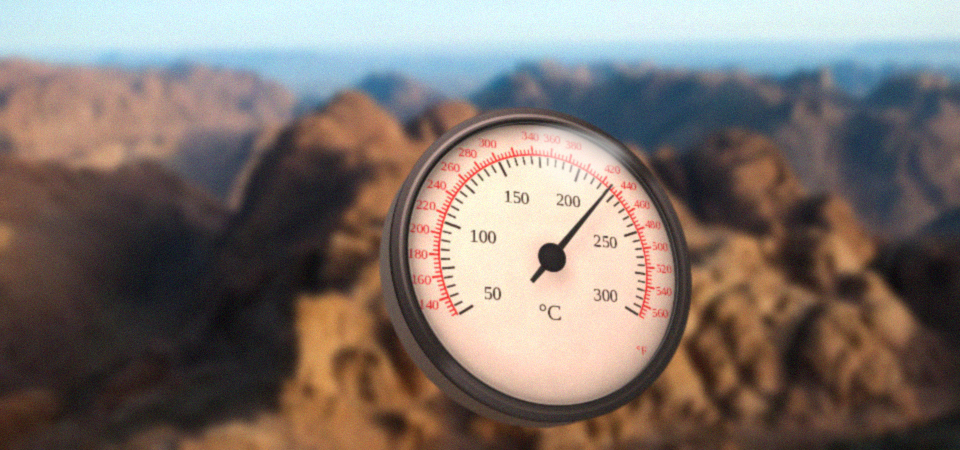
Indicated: {"value": 220, "unit": "°C"}
